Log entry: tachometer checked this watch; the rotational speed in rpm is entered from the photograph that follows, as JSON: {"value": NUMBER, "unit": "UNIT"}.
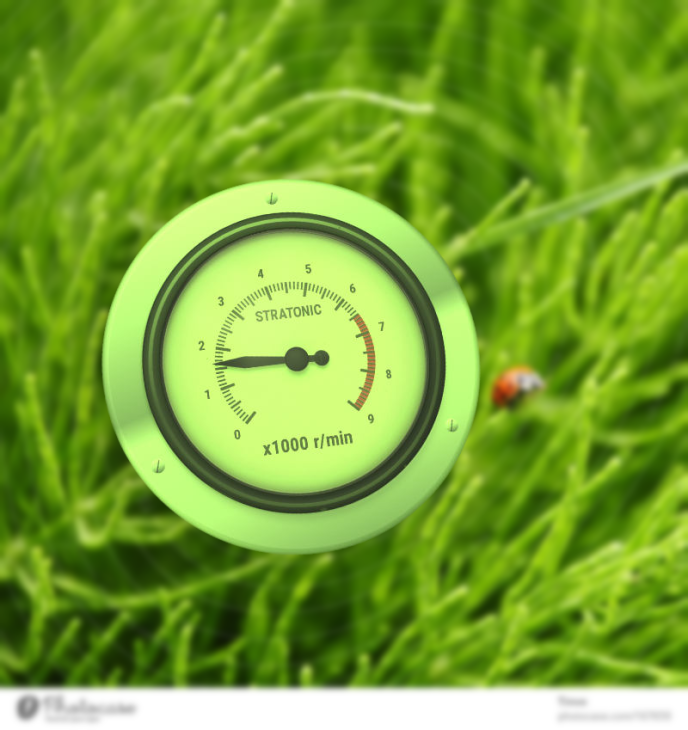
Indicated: {"value": 1600, "unit": "rpm"}
